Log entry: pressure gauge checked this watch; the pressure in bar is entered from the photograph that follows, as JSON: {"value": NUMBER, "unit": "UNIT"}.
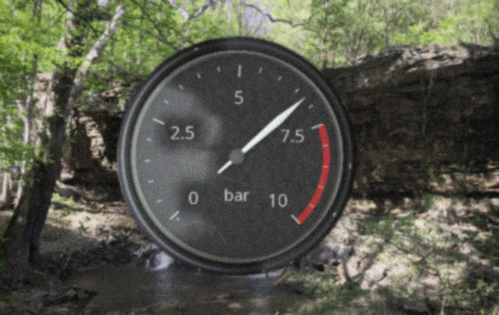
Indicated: {"value": 6.75, "unit": "bar"}
